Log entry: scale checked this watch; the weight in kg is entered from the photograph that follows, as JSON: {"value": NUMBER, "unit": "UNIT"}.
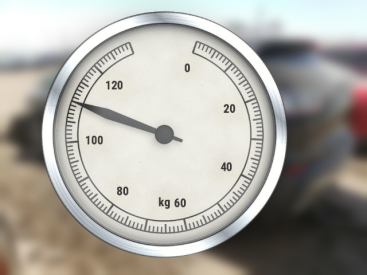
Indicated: {"value": 110, "unit": "kg"}
